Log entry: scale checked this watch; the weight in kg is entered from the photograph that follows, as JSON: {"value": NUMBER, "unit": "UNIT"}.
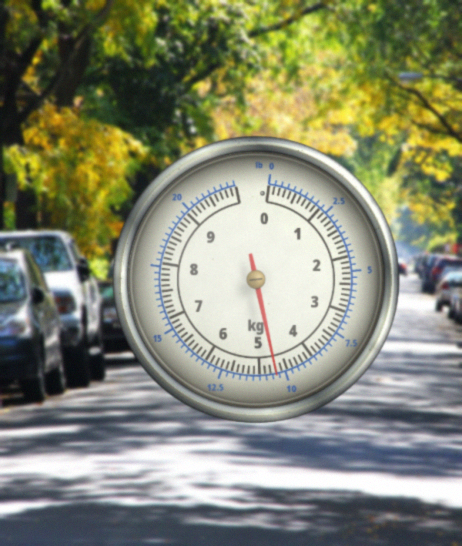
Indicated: {"value": 4.7, "unit": "kg"}
